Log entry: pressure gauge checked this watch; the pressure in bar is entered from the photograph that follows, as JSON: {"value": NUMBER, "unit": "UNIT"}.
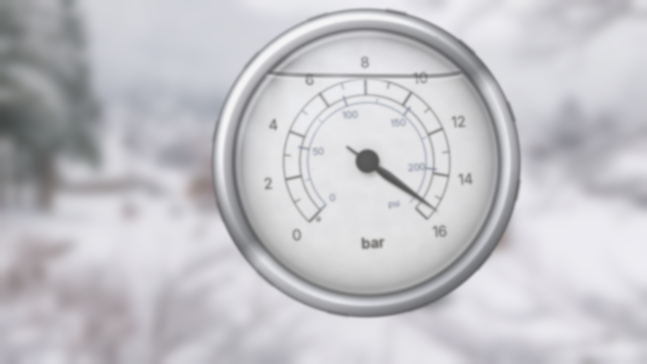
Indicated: {"value": 15.5, "unit": "bar"}
